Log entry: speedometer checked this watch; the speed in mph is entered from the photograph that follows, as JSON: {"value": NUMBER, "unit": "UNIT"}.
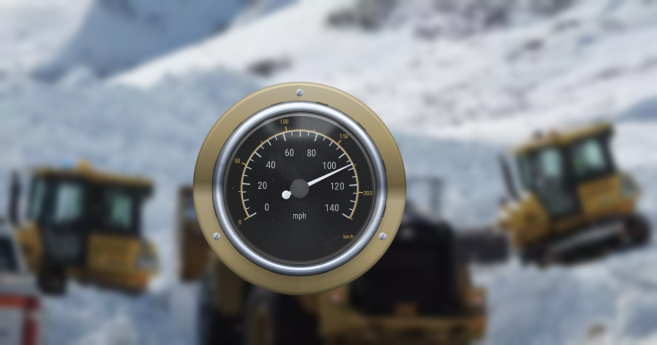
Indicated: {"value": 107.5, "unit": "mph"}
